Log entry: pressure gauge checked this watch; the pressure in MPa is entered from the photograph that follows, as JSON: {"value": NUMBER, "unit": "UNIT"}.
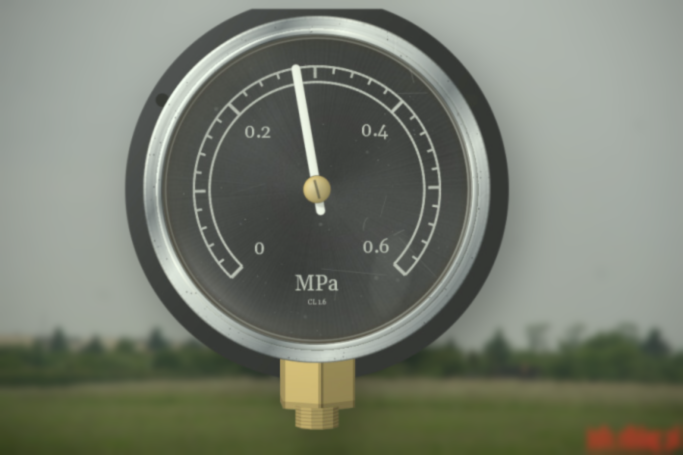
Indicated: {"value": 0.28, "unit": "MPa"}
